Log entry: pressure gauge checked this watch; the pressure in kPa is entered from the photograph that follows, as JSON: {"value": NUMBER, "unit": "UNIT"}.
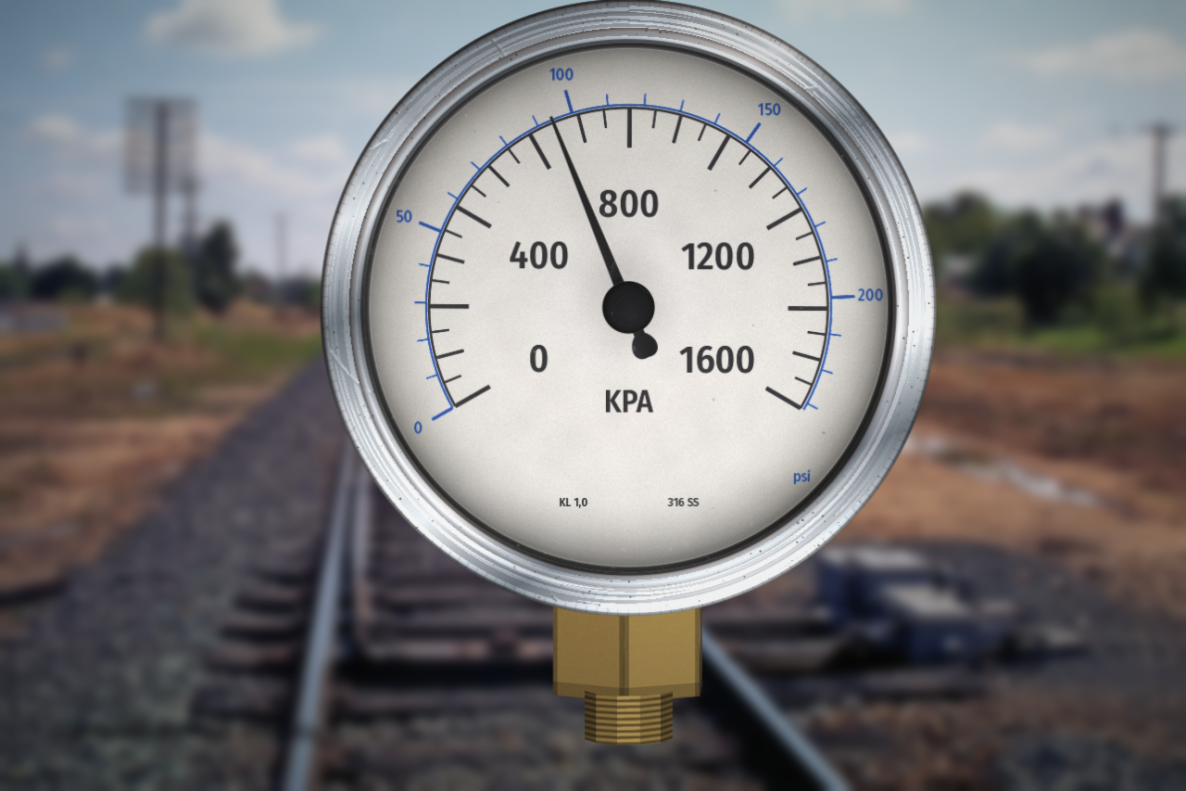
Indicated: {"value": 650, "unit": "kPa"}
